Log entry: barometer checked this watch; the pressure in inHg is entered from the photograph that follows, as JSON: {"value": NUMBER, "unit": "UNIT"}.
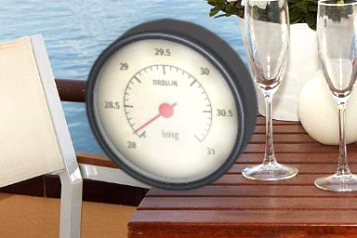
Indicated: {"value": 28.1, "unit": "inHg"}
